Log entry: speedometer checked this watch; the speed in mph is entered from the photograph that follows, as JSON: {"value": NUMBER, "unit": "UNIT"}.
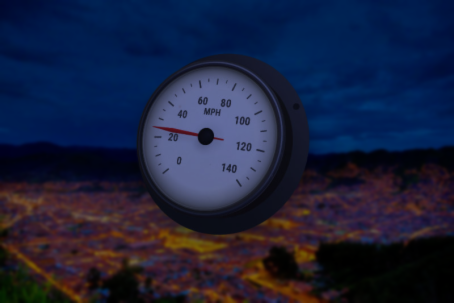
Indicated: {"value": 25, "unit": "mph"}
